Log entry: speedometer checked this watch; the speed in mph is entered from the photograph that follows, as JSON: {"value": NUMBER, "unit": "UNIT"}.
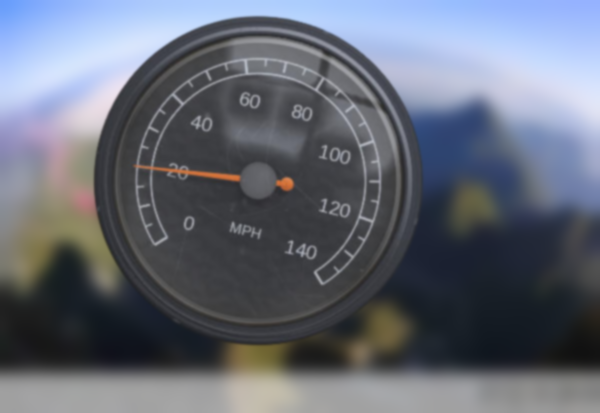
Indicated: {"value": 20, "unit": "mph"}
